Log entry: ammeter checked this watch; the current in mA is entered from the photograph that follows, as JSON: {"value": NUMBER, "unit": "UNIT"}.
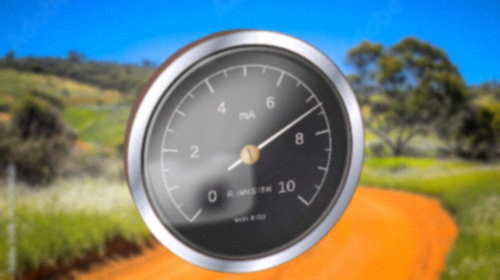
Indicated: {"value": 7.25, "unit": "mA"}
